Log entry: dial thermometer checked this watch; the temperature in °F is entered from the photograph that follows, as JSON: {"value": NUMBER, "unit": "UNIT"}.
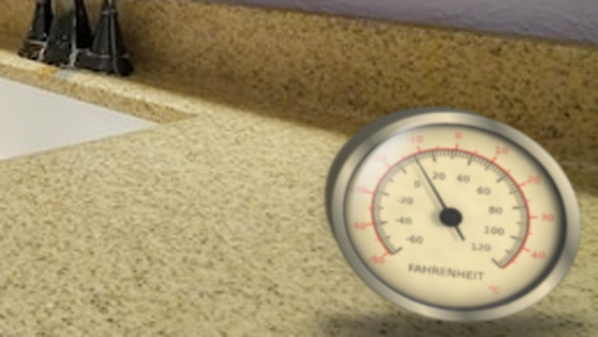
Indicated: {"value": 10, "unit": "°F"}
